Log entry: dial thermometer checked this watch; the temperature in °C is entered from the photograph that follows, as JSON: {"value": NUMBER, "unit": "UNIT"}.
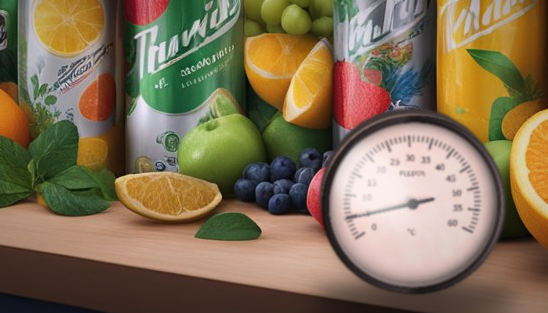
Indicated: {"value": 5, "unit": "°C"}
